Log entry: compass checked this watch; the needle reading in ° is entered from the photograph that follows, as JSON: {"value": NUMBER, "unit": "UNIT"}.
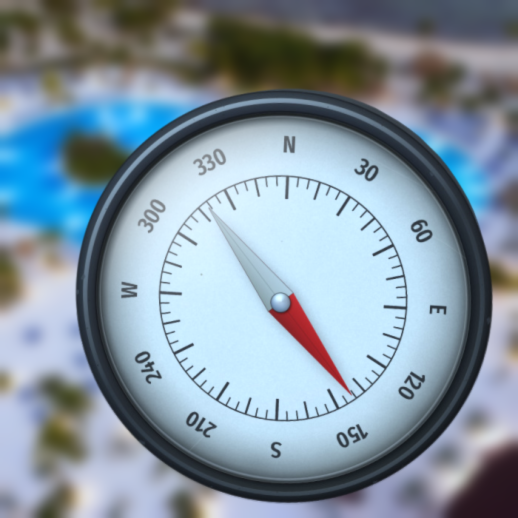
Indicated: {"value": 140, "unit": "°"}
